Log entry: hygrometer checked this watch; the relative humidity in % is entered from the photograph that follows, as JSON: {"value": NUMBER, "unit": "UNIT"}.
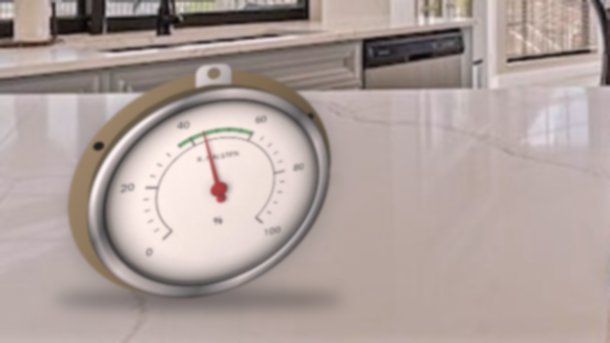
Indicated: {"value": 44, "unit": "%"}
